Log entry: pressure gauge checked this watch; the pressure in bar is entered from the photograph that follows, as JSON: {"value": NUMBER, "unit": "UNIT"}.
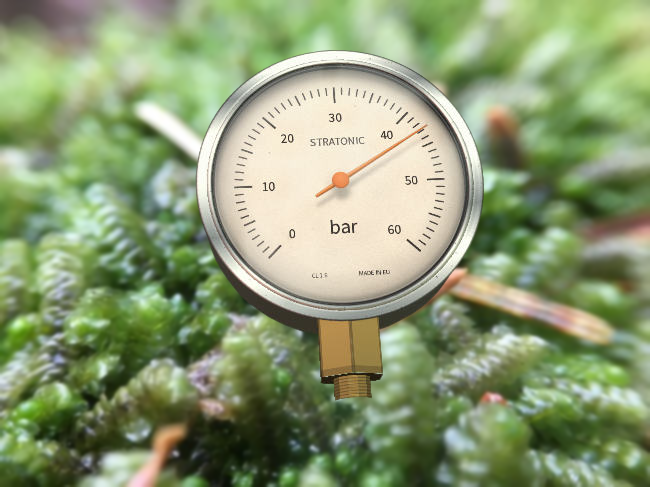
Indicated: {"value": 43, "unit": "bar"}
